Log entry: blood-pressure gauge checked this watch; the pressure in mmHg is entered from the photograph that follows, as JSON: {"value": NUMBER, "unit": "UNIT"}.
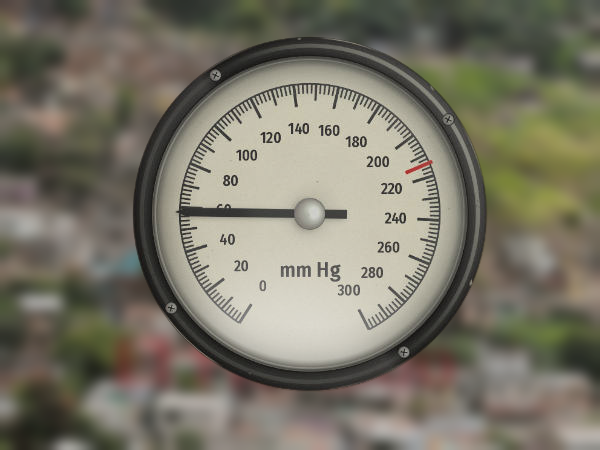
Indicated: {"value": 58, "unit": "mmHg"}
